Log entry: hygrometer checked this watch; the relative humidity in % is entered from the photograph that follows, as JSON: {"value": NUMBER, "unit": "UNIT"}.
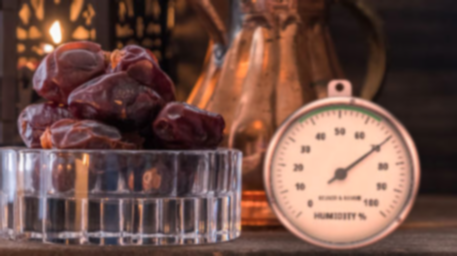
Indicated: {"value": 70, "unit": "%"}
